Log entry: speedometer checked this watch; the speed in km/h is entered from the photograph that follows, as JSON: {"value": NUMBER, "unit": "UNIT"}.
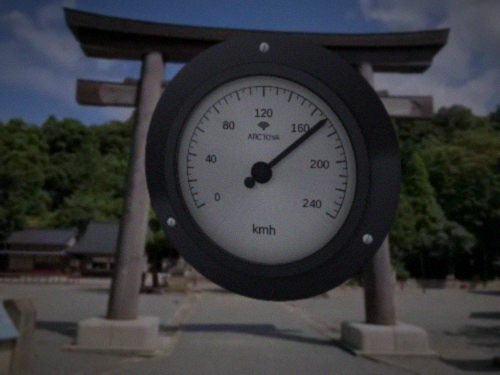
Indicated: {"value": 170, "unit": "km/h"}
